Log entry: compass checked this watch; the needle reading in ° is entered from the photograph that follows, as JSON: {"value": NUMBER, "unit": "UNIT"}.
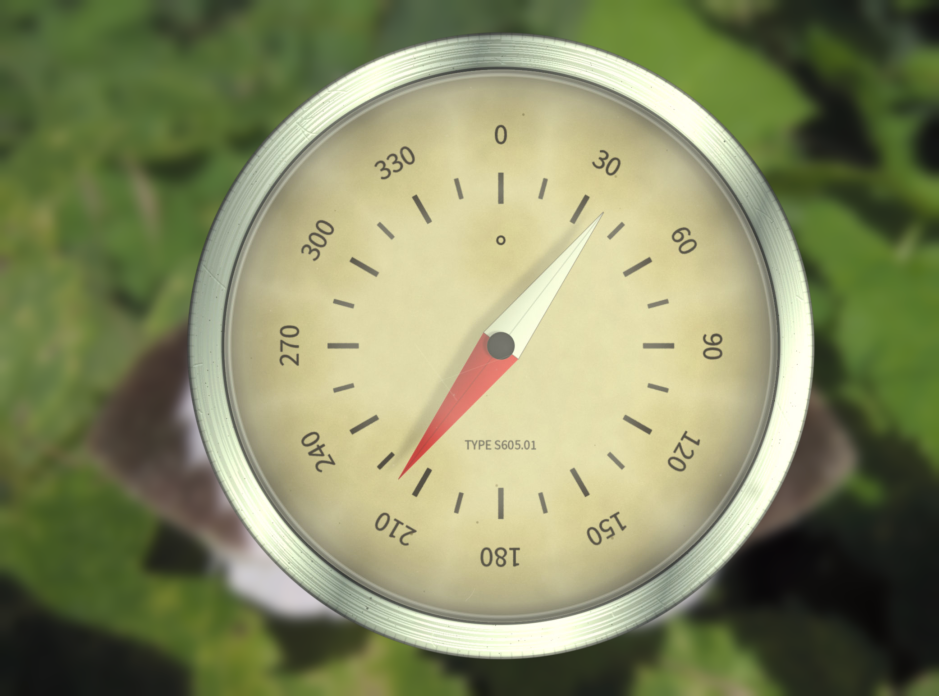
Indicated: {"value": 217.5, "unit": "°"}
